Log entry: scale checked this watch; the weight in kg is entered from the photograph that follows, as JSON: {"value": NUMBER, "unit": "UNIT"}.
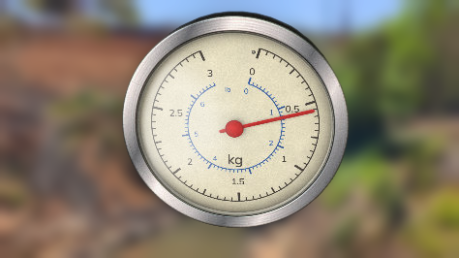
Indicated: {"value": 0.55, "unit": "kg"}
